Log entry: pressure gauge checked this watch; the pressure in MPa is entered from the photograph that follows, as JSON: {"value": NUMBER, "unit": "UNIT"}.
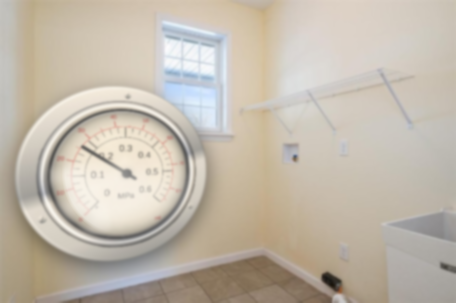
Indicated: {"value": 0.18, "unit": "MPa"}
